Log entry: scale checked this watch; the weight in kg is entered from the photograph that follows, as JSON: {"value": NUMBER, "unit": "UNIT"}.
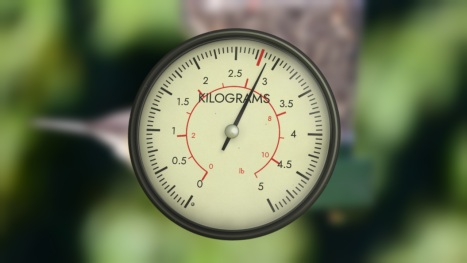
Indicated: {"value": 2.9, "unit": "kg"}
